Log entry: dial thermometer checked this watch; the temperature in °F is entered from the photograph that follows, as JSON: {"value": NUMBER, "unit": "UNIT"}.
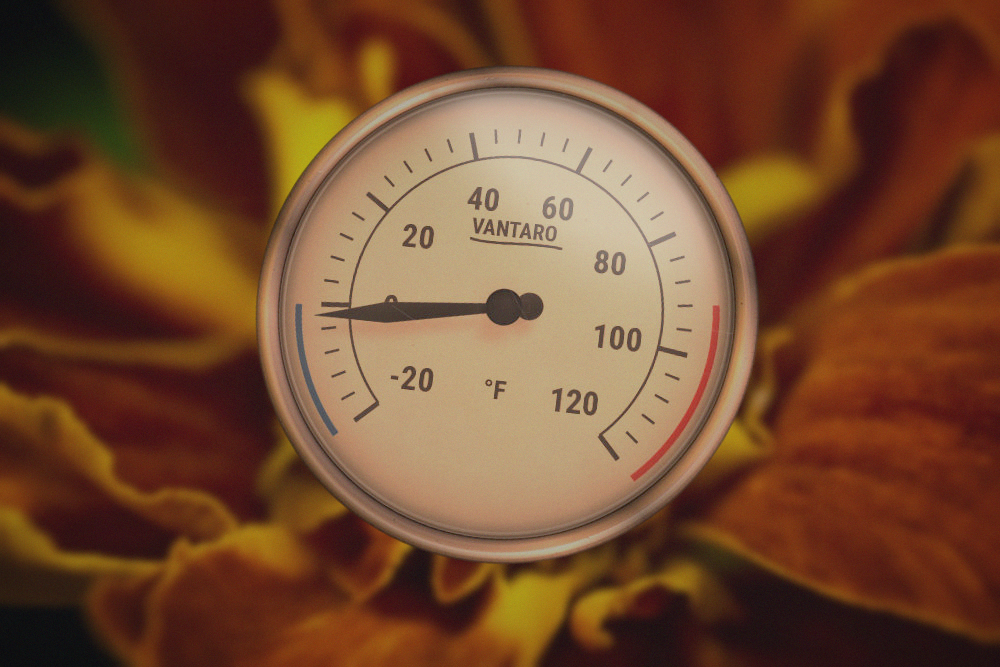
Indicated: {"value": -2, "unit": "°F"}
